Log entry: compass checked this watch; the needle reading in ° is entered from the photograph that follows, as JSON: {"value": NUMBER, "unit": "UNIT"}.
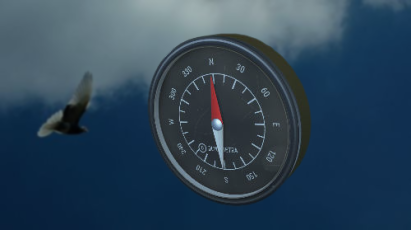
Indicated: {"value": 0, "unit": "°"}
